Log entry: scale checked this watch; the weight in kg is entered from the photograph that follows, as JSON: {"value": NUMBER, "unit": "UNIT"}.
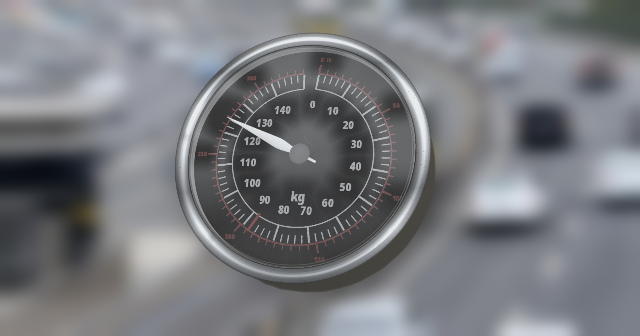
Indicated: {"value": 124, "unit": "kg"}
